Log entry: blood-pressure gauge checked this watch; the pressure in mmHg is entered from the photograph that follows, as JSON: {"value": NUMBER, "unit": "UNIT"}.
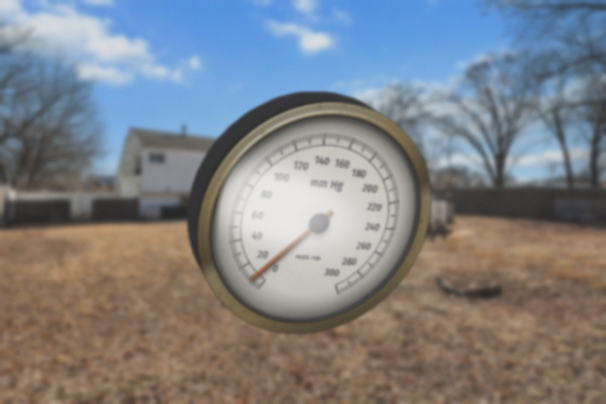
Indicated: {"value": 10, "unit": "mmHg"}
